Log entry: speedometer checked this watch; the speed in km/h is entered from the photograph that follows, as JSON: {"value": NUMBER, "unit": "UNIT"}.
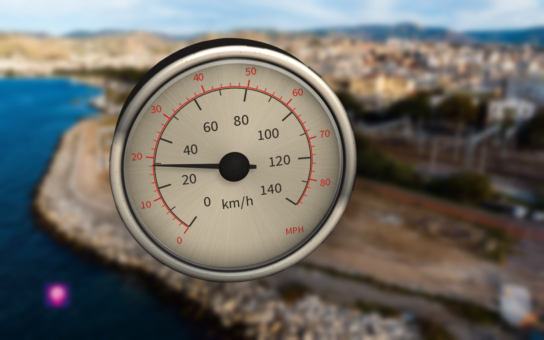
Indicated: {"value": 30, "unit": "km/h"}
